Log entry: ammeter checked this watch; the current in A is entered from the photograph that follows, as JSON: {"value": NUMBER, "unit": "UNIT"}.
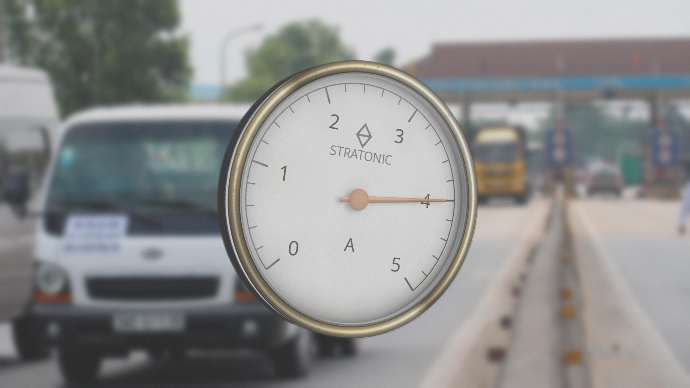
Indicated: {"value": 4, "unit": "A"}
